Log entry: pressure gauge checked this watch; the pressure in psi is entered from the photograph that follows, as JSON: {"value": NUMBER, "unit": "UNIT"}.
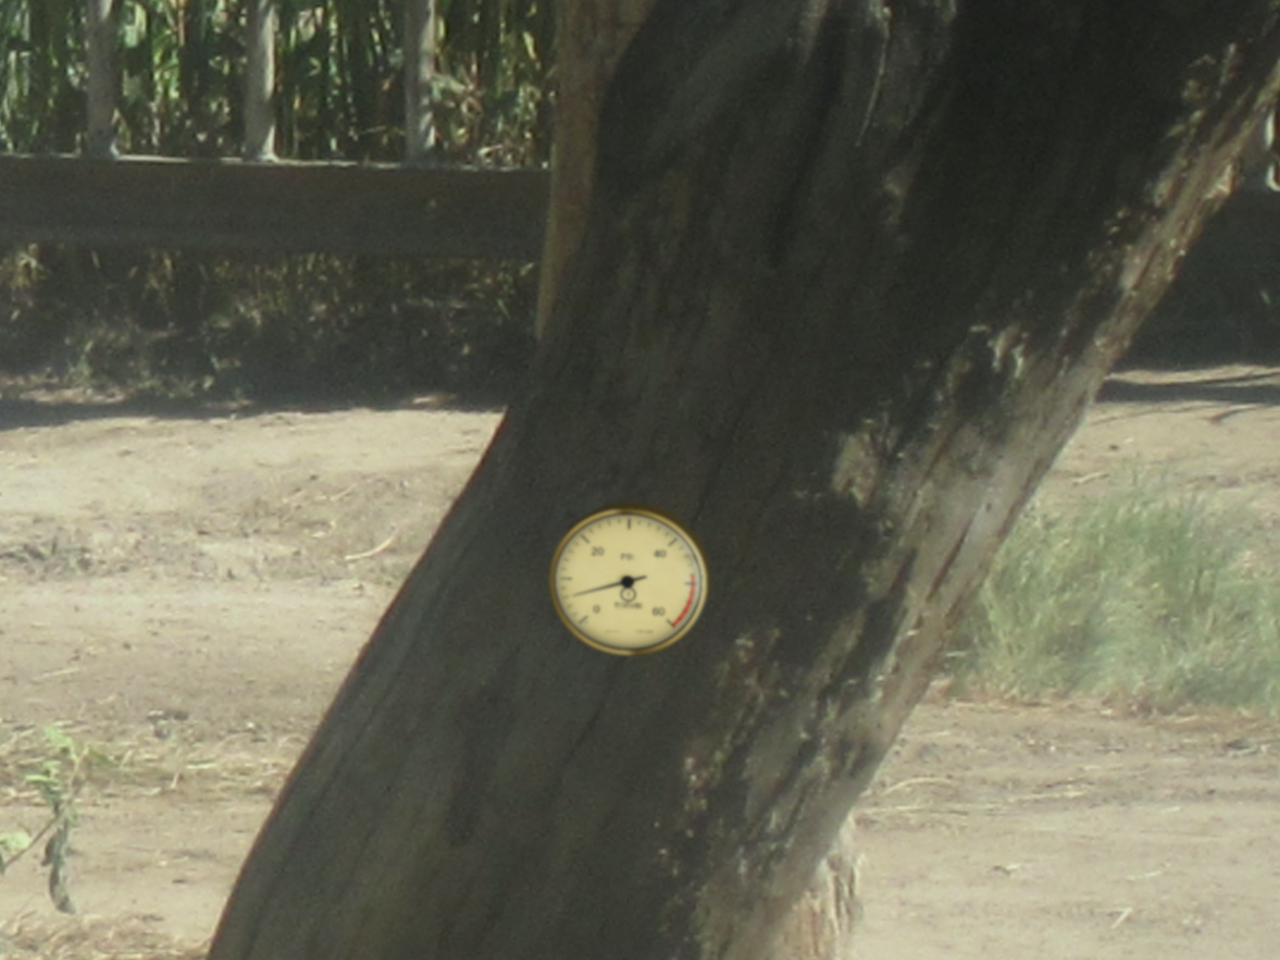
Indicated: {"value": 6, "unit": "psi"}
